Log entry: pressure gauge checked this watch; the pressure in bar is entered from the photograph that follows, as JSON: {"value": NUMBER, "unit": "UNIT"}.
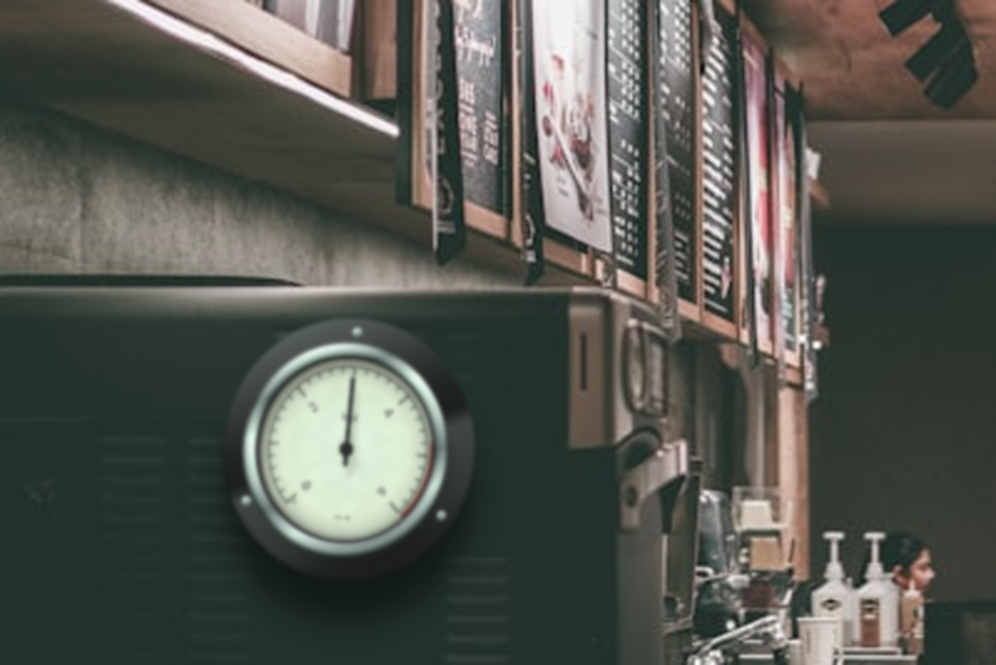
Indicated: {"value": 3, "unit": "bar"}
